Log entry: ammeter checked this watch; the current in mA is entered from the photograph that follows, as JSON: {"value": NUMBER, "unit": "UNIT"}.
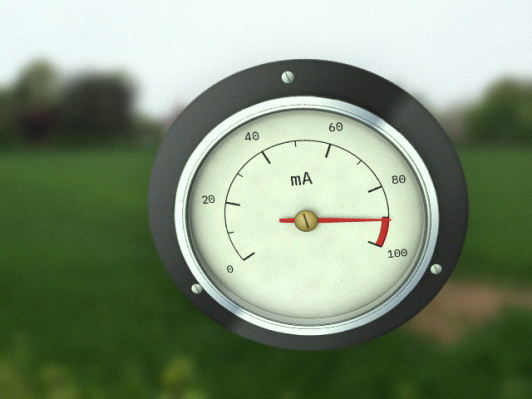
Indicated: {"value": 90, "unit": "mA"}
